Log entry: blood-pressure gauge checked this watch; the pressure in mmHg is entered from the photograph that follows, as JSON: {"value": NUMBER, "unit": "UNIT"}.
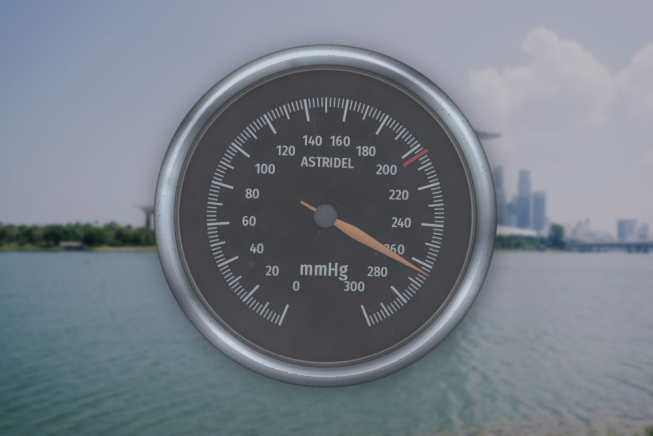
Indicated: {"value": 264, "unit": "mmHg"}
